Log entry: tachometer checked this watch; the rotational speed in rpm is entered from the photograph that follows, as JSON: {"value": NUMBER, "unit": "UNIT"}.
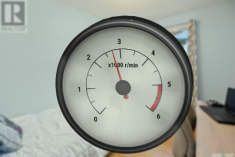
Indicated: {"value": 2750, "unit": "rpm"}
